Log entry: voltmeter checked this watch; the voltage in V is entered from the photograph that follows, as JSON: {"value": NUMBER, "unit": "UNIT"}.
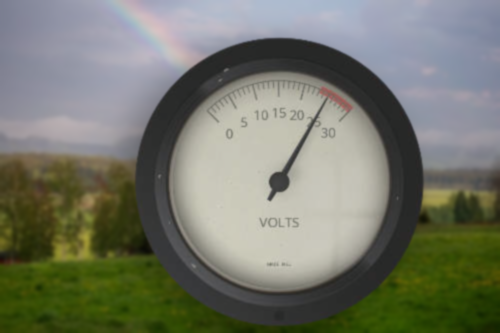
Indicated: {"value": 25, "unit": "V"}
